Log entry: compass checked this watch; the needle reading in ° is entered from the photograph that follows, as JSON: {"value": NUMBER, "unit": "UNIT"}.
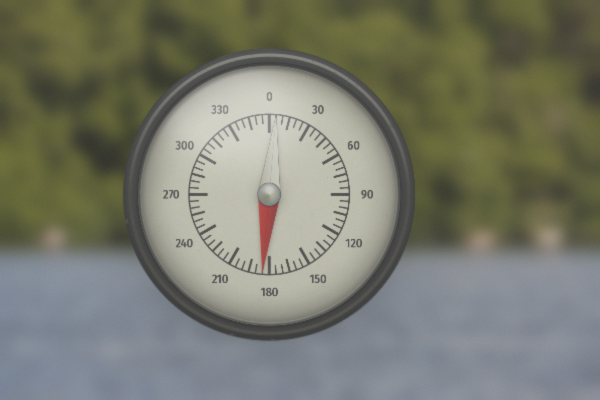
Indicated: {"value": 185, "unit": "°"}
